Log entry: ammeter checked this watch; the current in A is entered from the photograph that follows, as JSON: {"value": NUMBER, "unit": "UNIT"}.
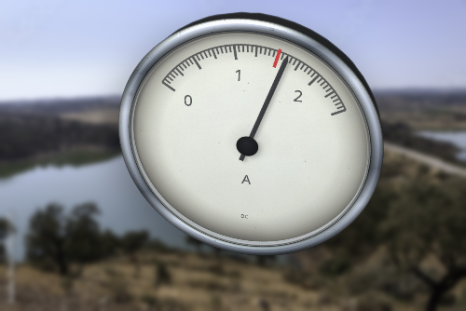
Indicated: {"value": 1.6, "unit": "A"}
